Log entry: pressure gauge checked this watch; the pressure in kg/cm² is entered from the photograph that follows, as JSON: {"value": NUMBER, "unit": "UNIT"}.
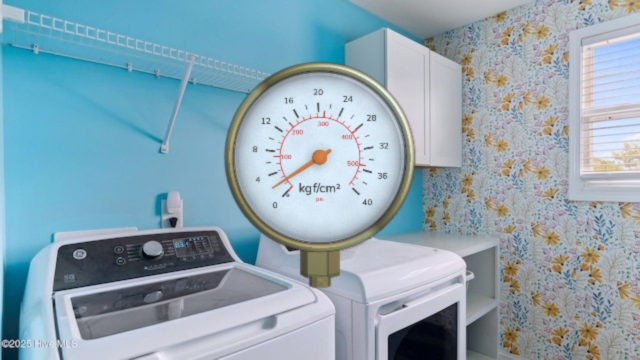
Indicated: {"value": 2, "unit": "kg/cm²"}
